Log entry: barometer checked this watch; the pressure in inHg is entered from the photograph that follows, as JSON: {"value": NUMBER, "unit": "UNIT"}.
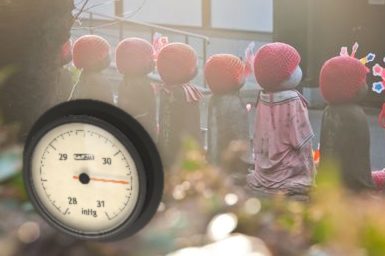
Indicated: {"value": 30.4, "unit": "inHg"}
